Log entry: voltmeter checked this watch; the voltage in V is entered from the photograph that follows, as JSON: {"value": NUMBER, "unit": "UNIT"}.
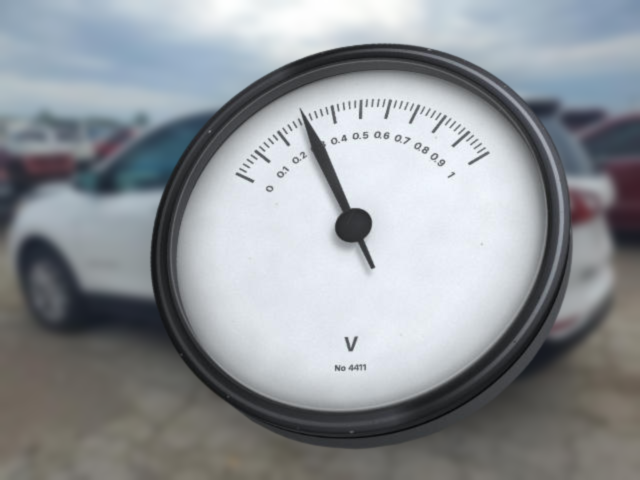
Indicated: {"value": 0.3, "unit": "V"}
